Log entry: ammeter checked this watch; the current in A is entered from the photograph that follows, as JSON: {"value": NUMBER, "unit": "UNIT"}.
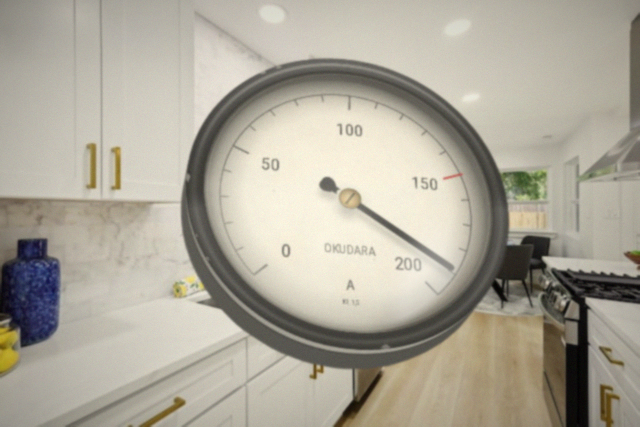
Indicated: {"value": 190, "unit": "A"}
